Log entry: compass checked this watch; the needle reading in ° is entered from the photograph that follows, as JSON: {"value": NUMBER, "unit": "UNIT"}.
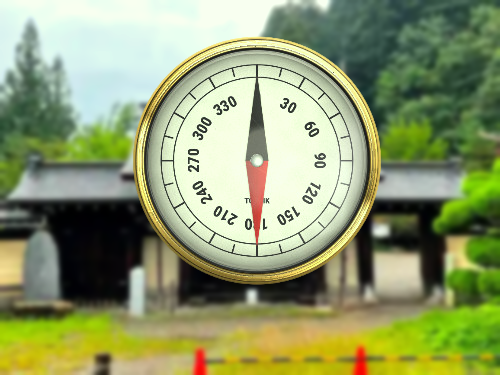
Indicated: {"value": 180, "unit": "°"}
